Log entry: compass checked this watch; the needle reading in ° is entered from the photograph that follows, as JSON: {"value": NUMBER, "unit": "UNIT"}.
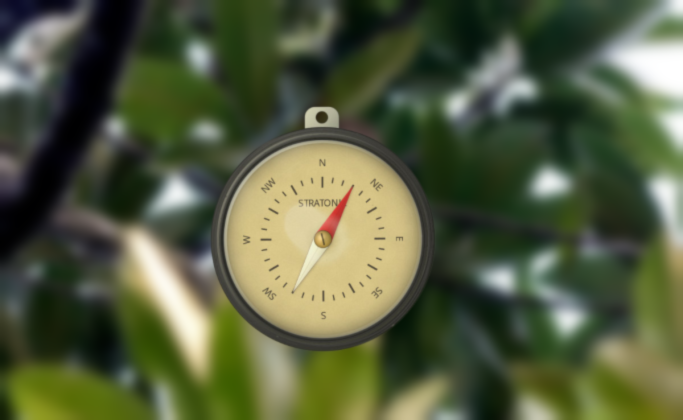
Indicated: {"value": 30, "unit": "°"}
